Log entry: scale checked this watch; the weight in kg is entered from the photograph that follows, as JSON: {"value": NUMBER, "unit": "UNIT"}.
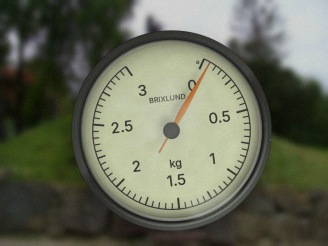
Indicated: {"value": 0.05, "unit": "kg"}
